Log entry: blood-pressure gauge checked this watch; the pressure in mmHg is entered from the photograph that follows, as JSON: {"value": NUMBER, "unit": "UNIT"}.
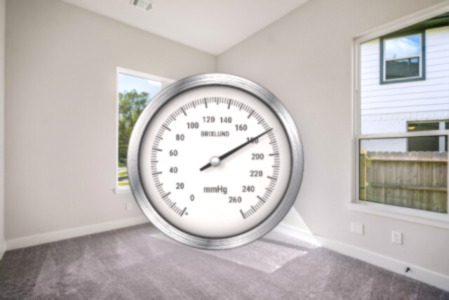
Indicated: {"value": 180, "unit": "mmHg"}
